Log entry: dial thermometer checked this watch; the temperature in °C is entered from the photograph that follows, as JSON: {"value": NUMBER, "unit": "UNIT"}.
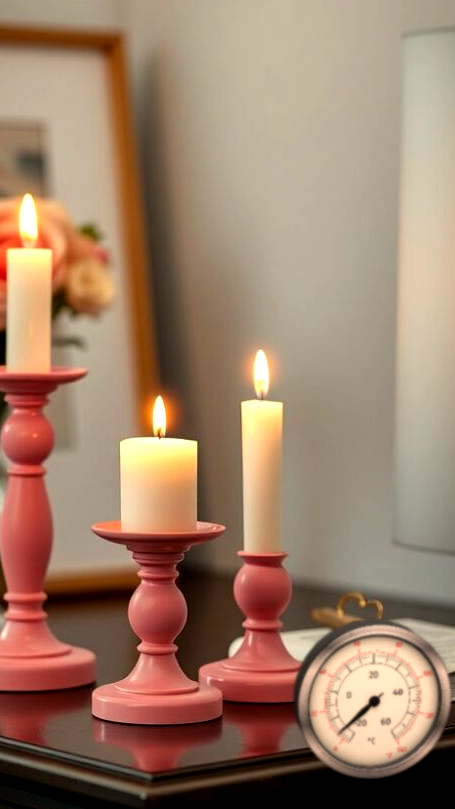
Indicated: {"value": -15, "unit": "°C"}
